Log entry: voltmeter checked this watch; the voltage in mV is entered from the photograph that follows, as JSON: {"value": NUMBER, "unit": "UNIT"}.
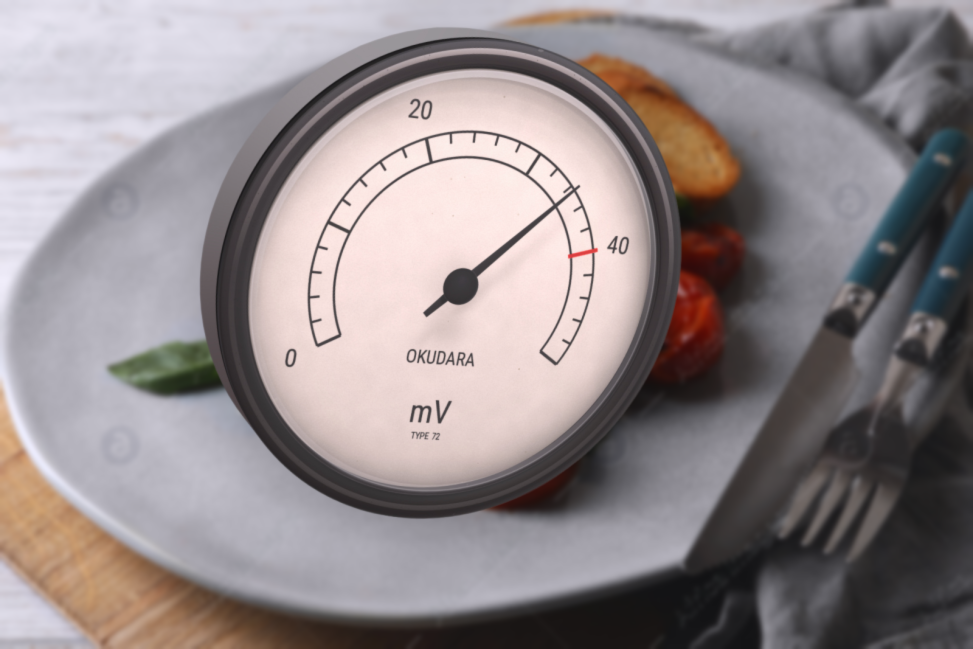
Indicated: {"value": 34, "unit": "mV"}
